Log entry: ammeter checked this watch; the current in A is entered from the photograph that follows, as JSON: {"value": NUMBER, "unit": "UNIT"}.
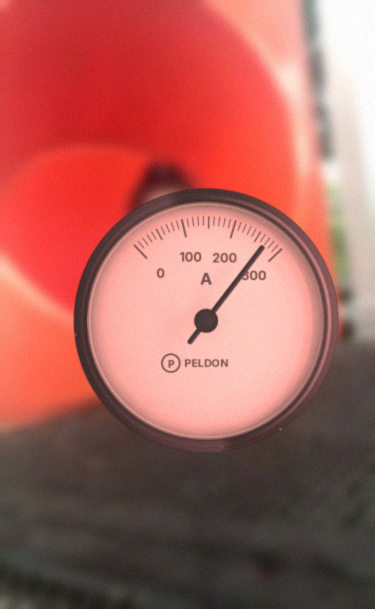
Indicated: {"value": 270, "unit": "A"}
